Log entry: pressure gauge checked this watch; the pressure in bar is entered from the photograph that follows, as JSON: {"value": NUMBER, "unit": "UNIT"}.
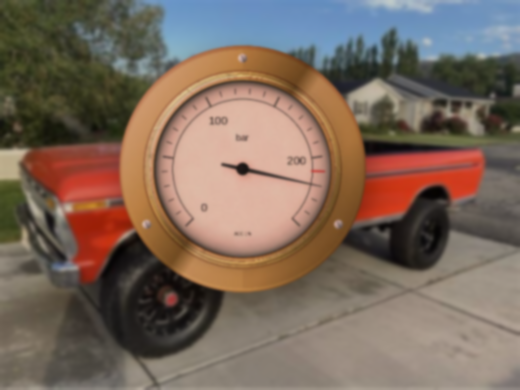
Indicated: {"value": 220, "unit": "bar"}
